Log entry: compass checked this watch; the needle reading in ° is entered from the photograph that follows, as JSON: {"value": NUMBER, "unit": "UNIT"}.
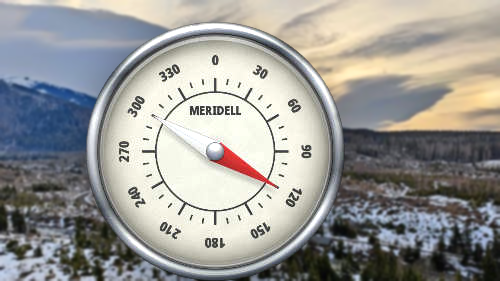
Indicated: {"value": 120, "unit": "°"}
